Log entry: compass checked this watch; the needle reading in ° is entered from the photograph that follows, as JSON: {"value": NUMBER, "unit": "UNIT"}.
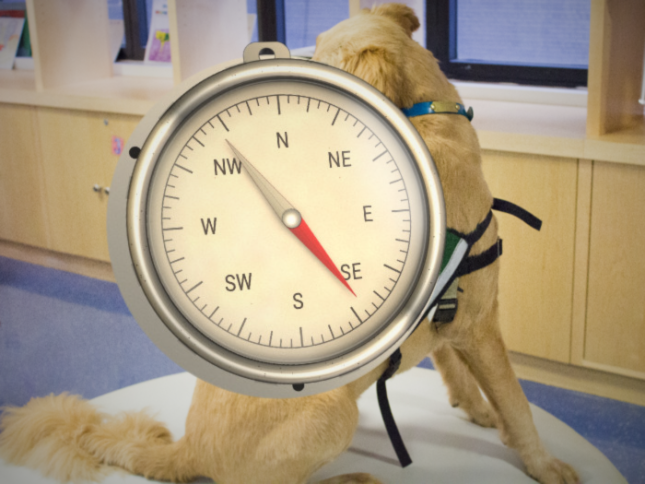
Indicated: {"value": 145, "unit": "°"}
